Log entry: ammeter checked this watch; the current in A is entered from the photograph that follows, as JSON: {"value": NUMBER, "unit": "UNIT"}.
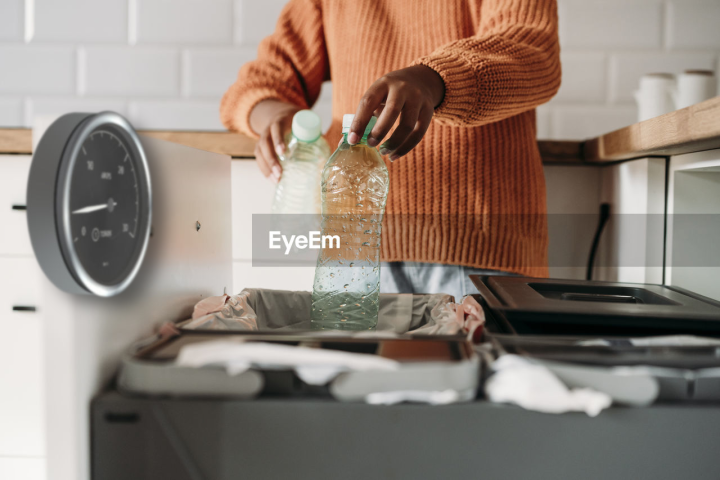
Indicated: {"value": 3, "unit": "A"}
